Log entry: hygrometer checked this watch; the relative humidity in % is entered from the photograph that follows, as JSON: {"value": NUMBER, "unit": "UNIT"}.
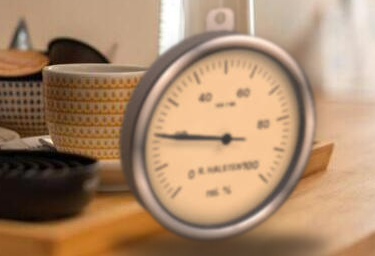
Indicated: {"value": 20, "unit": "%"}
